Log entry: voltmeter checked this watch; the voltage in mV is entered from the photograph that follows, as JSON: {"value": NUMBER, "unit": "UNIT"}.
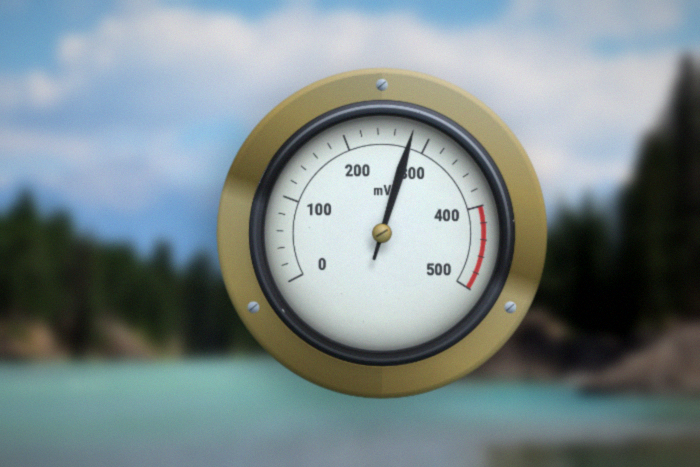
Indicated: {"value": 280, "unit": "mV"}
